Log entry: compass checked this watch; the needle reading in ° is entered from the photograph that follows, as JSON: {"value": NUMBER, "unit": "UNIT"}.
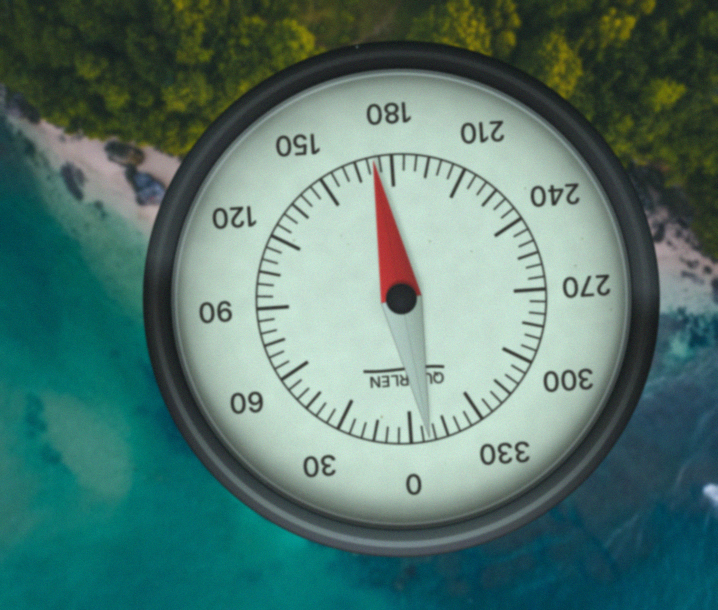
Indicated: {"value": 172.5, "unit": "°"}
